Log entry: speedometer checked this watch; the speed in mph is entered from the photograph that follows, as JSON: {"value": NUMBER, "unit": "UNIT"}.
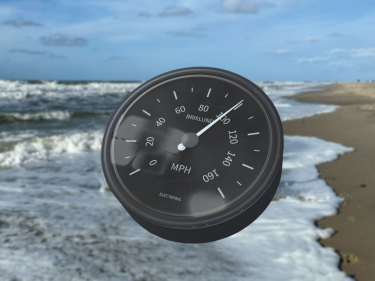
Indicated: {"value": 100, "unit": "mph"}
